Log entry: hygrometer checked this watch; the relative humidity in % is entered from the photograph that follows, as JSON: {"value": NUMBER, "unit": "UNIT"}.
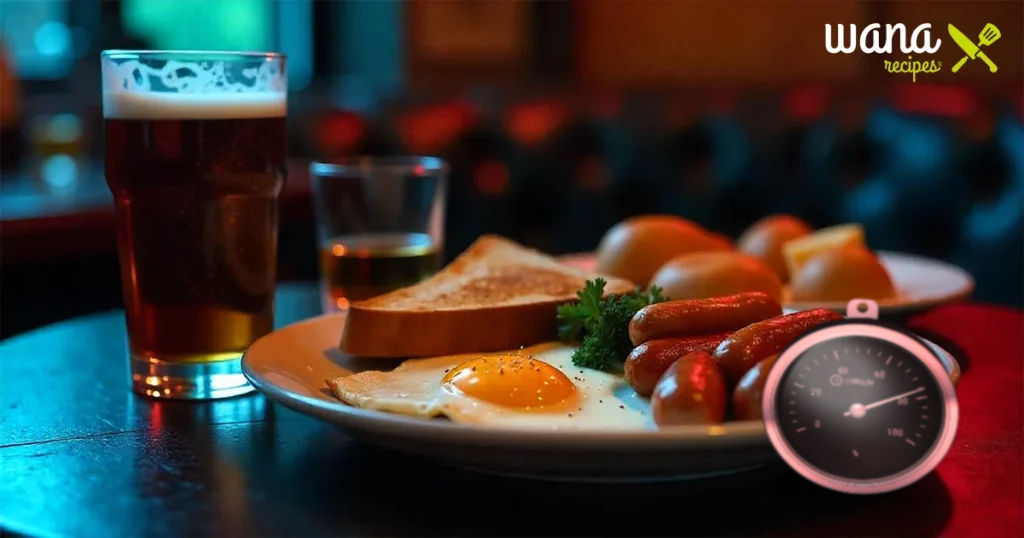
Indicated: {"value": 76, "unit": "%"}
